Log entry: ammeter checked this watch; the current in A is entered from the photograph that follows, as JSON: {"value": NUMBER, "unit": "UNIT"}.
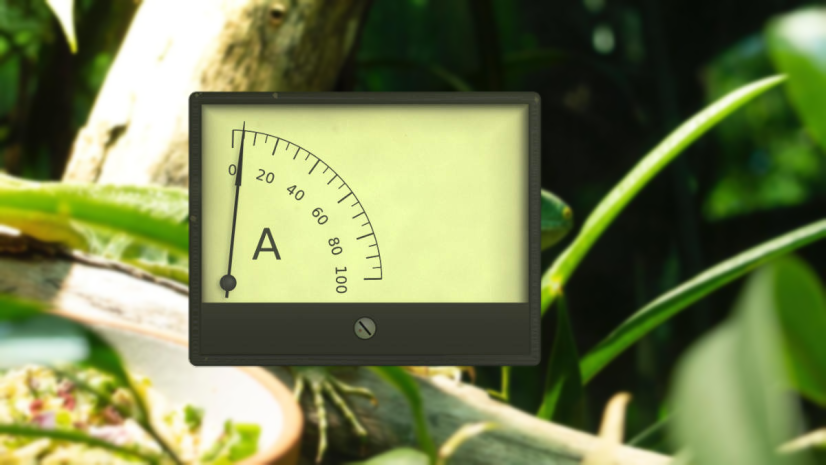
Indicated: {"value": 5, "unit": "A"}
